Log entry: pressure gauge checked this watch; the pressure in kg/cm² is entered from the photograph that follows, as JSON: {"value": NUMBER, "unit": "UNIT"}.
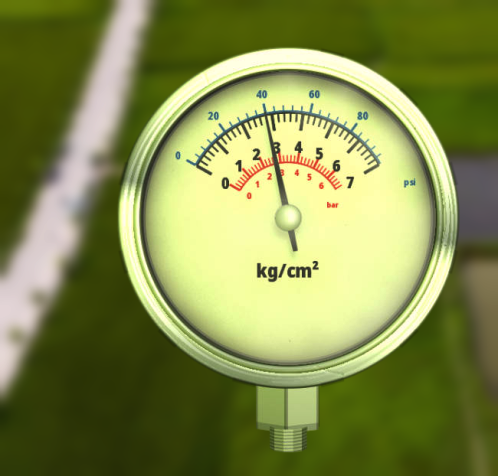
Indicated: {"value": 2.8, "unit": "kg/cm²"}
